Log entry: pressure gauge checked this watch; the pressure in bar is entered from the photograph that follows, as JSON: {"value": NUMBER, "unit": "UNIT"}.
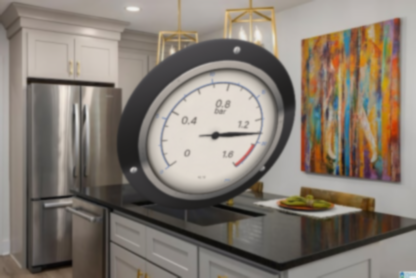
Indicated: {"value": 1.3, "unit": "bar"}
